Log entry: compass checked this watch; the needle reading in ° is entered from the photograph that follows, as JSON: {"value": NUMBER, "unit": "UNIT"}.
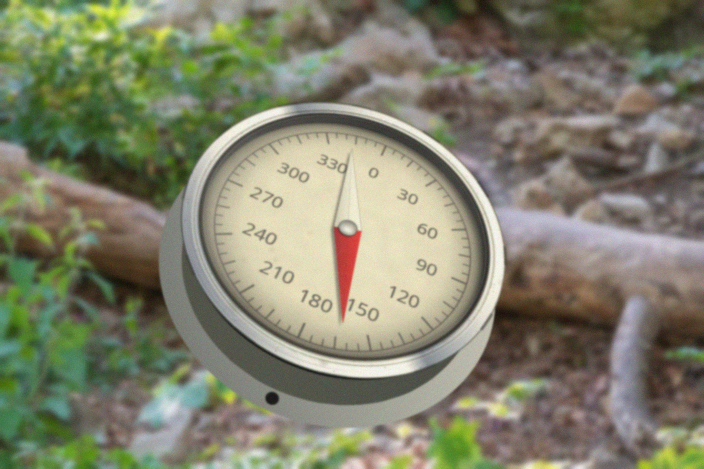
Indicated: {"value": 162.5, "unit": "°"}
